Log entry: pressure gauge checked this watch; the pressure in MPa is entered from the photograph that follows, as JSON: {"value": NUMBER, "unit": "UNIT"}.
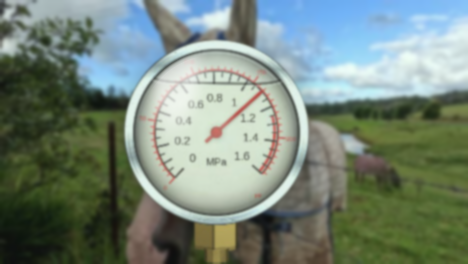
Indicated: {"value": 1.1, "unit": "MPa"}
